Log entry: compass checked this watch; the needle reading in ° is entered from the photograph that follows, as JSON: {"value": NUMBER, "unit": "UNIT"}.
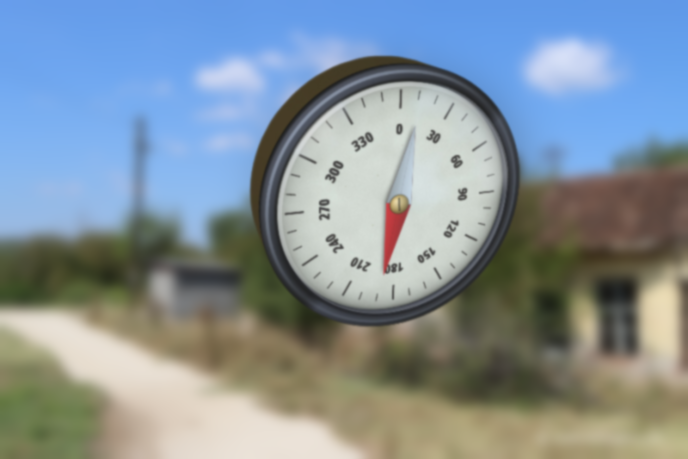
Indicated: {"value": 190, "unit": "°"}
